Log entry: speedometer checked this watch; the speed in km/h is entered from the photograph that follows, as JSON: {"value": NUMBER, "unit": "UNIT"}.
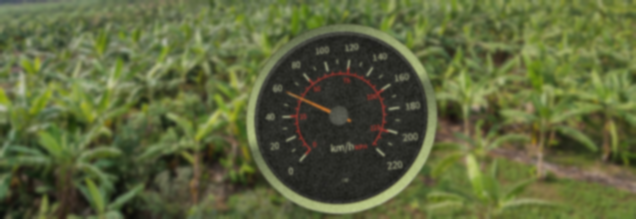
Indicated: {"value": 60, "unit": "km/h"}
